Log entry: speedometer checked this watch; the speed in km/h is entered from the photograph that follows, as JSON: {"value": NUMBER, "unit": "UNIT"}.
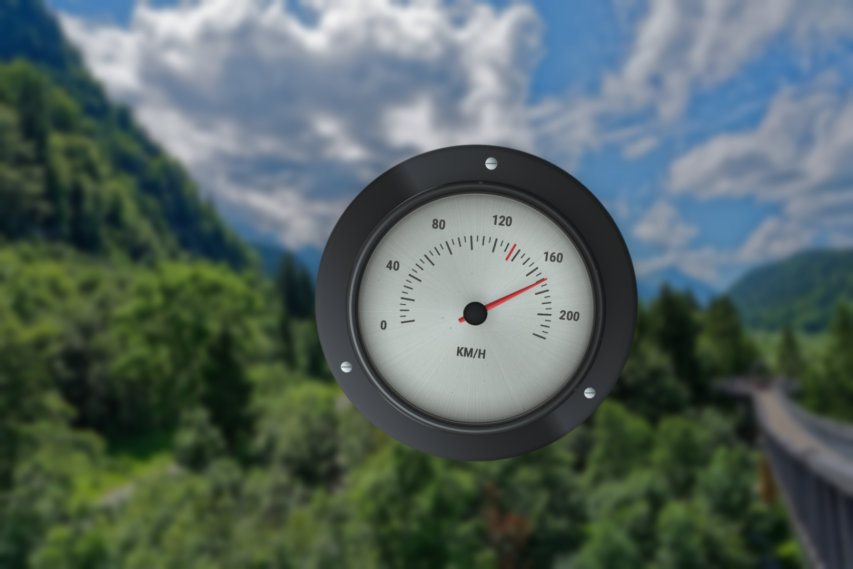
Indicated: {"value": 170, "unit": "km/h"}
